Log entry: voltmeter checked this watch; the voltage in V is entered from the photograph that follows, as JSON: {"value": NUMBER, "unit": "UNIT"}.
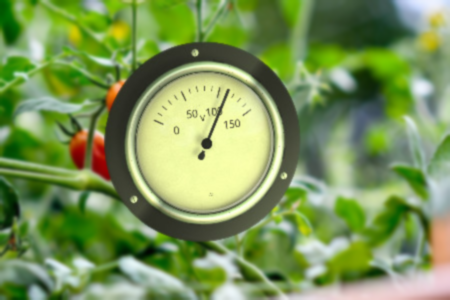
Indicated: {"value": 110, "unit": "V"}
